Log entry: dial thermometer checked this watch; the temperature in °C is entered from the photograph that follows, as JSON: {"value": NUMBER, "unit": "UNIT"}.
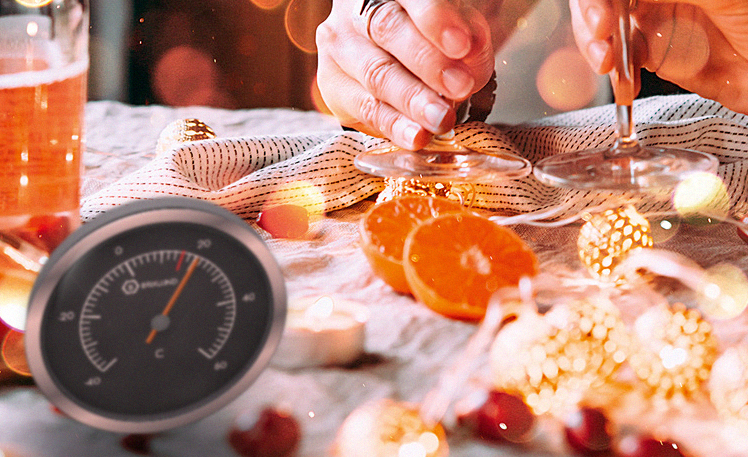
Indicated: {"value": 20, "unit": "°C"}
